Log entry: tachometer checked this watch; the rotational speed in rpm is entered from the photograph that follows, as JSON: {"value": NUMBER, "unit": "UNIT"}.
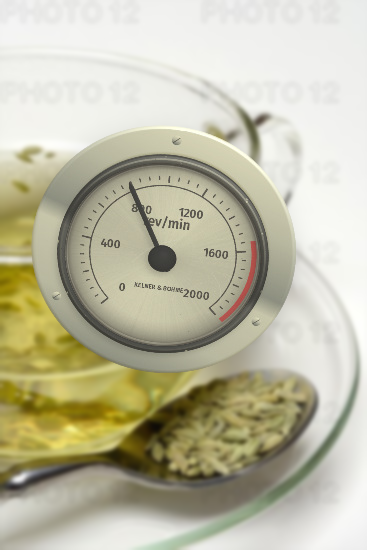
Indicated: {"value": 800, "unit": "rpm"}
